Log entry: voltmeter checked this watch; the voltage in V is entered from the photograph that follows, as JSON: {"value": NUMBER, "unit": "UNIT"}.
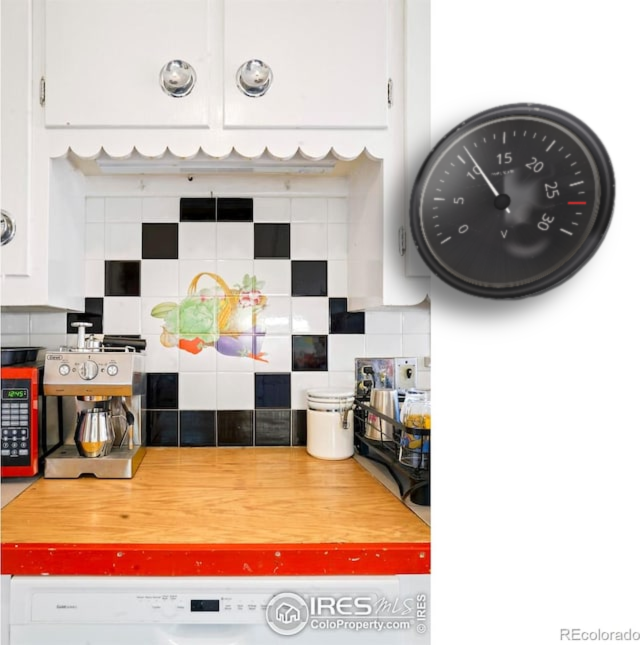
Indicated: {"value": 11, "unit": "V"}
